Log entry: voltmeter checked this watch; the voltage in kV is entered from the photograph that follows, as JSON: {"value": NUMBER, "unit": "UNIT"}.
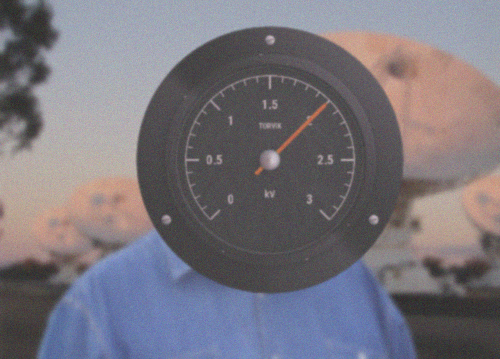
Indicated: {"value": 2, "unit": "kV"}
